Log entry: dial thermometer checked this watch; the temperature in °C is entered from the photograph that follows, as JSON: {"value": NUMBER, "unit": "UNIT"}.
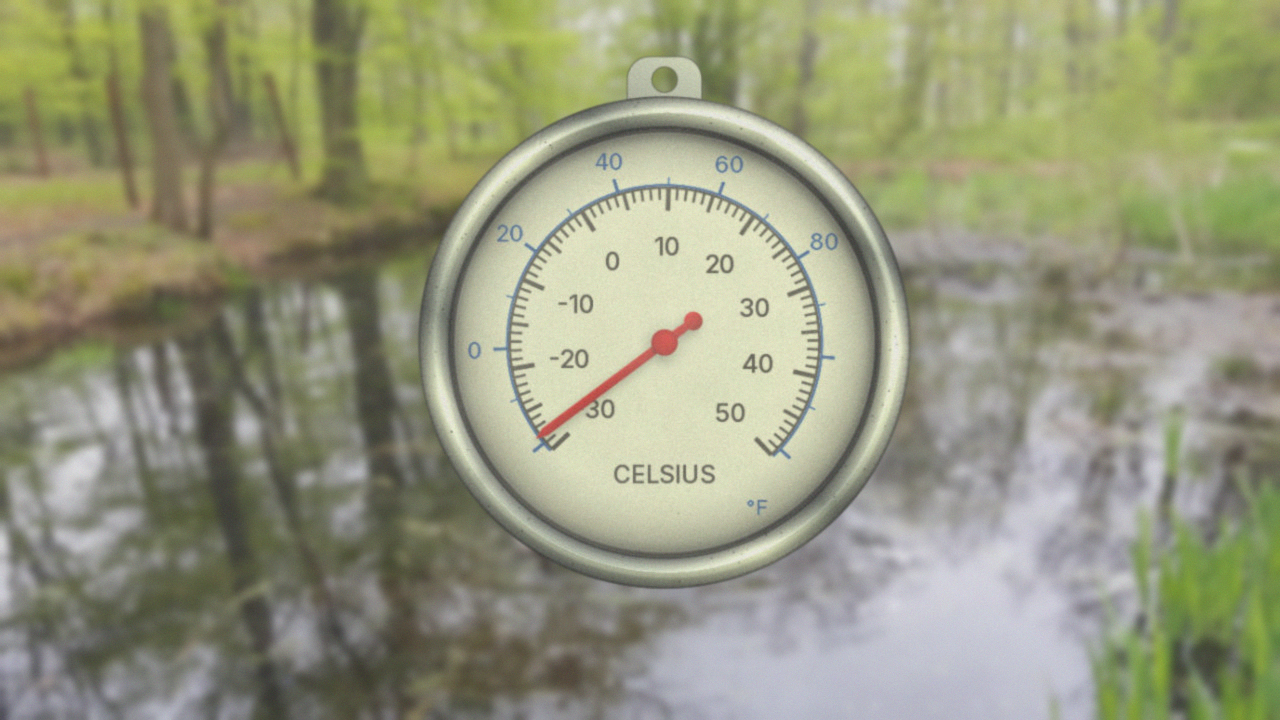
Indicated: {"value": -28, "unit": "°C"}
